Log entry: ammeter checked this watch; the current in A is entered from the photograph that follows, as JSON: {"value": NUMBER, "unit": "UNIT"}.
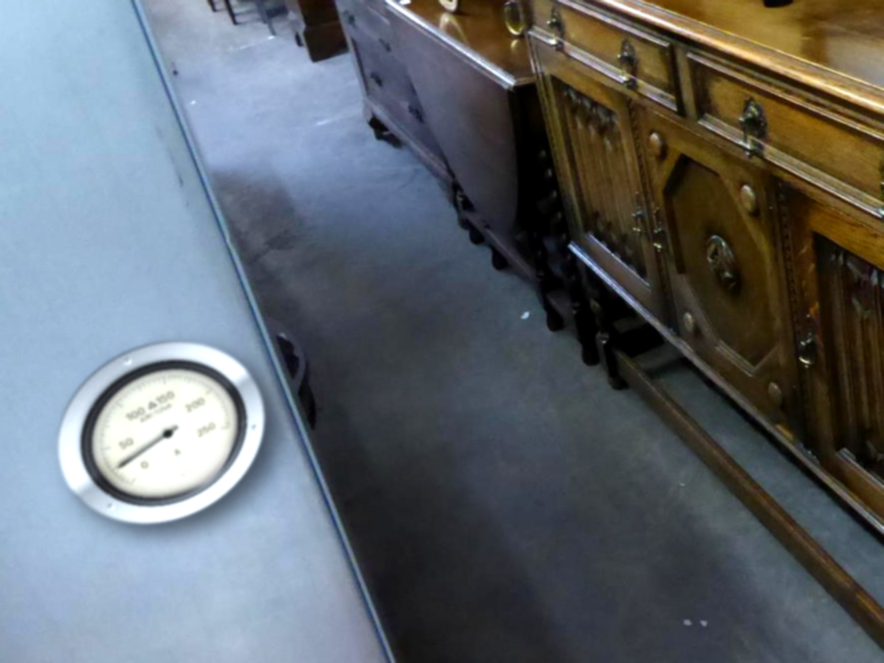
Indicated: {"value": 25, "unit": "A"}
